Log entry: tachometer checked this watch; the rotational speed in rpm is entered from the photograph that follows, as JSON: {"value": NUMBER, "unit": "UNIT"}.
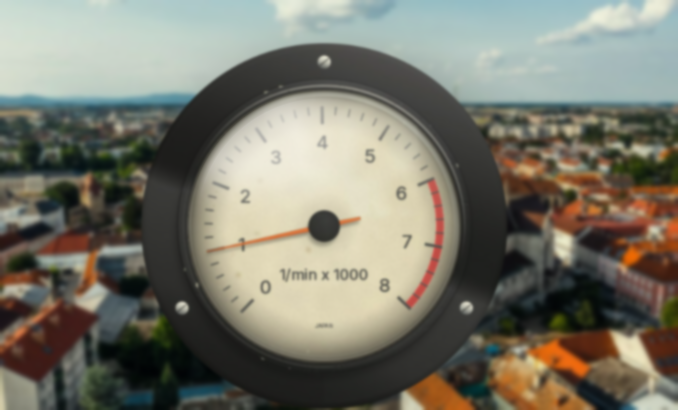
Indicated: {"value": 1000, "unit": "rpm"}
